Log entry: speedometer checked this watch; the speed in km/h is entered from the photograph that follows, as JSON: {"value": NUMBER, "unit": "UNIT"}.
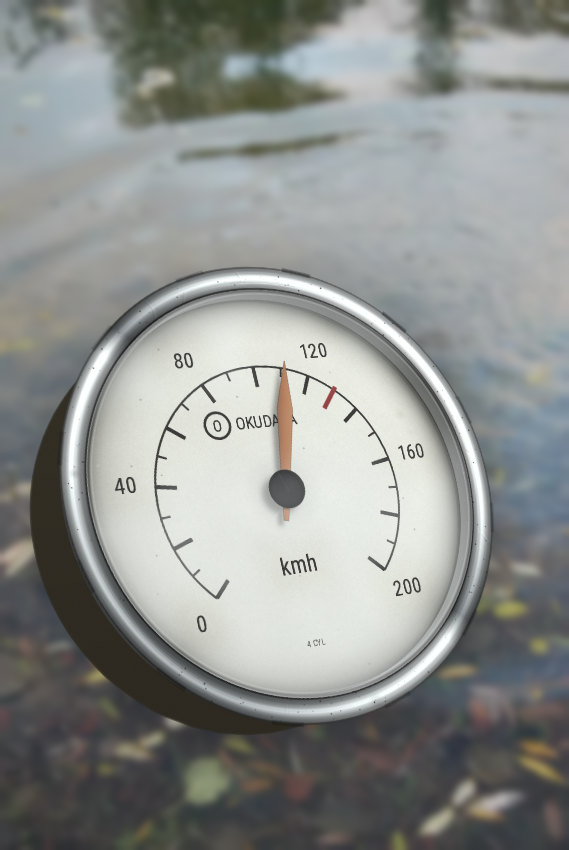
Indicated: {"value": 110, "unit": "km/h"}
